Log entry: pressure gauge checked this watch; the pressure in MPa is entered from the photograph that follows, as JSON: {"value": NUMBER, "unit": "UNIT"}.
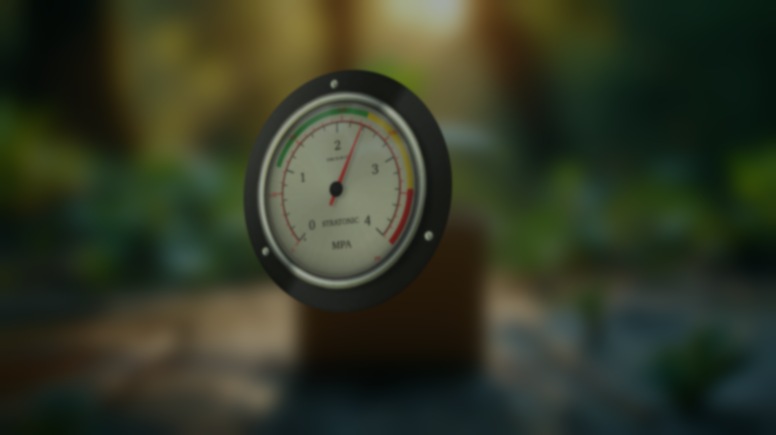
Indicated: {"value": 2.4, "unit": "MPa"}
